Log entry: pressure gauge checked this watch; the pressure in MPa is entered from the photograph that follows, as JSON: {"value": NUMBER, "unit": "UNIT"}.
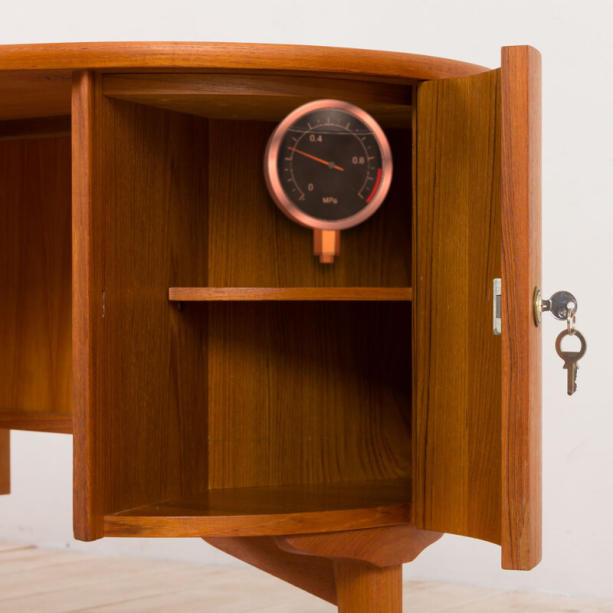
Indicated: {"value": 0.25, "unit": "MPa"}
